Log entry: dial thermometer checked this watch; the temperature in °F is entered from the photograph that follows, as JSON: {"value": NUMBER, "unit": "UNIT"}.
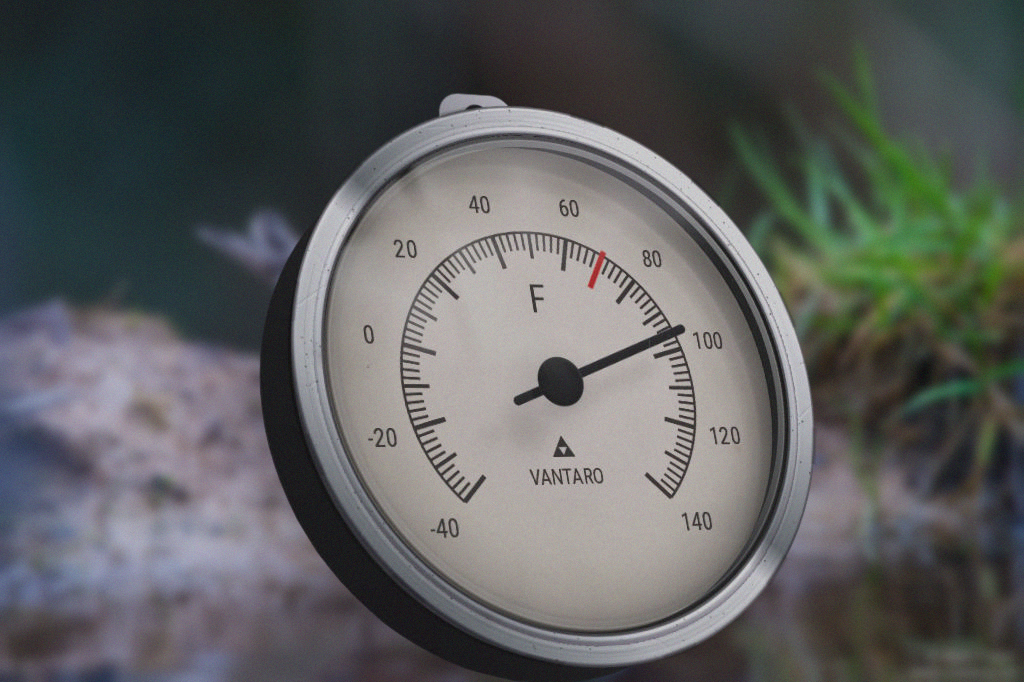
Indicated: {"value": 96, "unit": "°F"}
